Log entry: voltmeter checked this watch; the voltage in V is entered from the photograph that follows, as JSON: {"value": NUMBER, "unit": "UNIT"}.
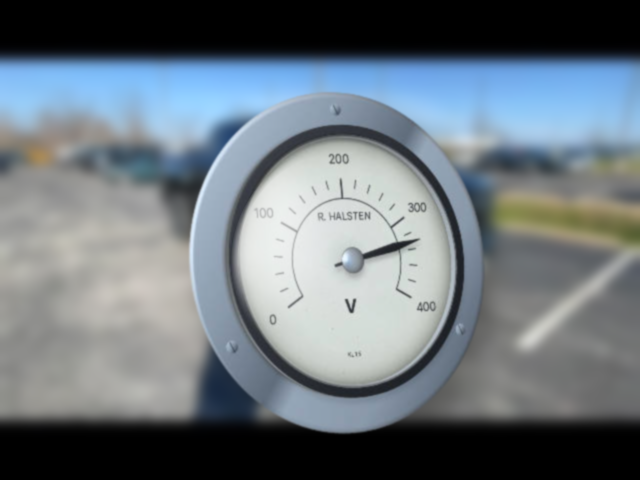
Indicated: {"value": 330, "unit": "V"}
